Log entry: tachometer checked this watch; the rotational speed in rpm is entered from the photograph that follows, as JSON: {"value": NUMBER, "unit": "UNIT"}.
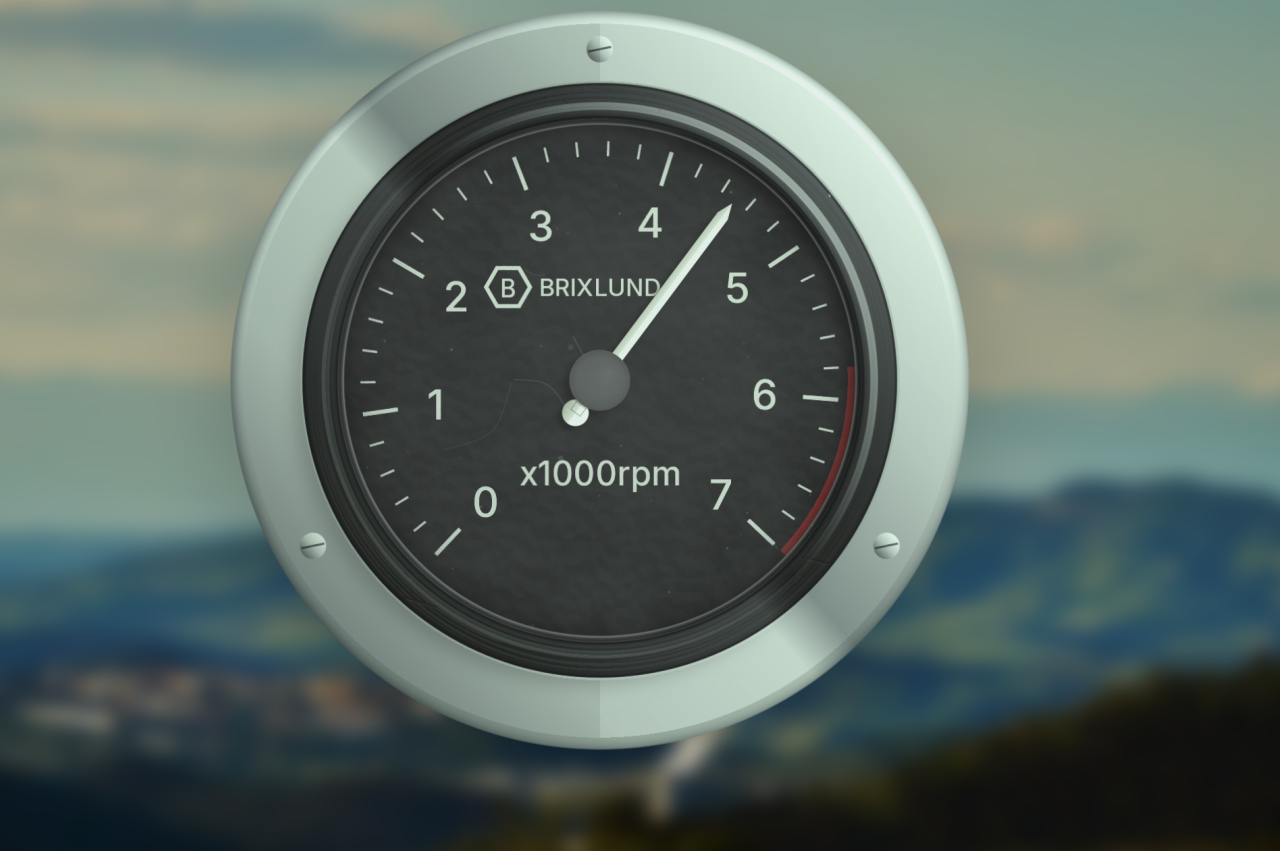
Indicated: {"value": 4500, "unit": "rpm"}
